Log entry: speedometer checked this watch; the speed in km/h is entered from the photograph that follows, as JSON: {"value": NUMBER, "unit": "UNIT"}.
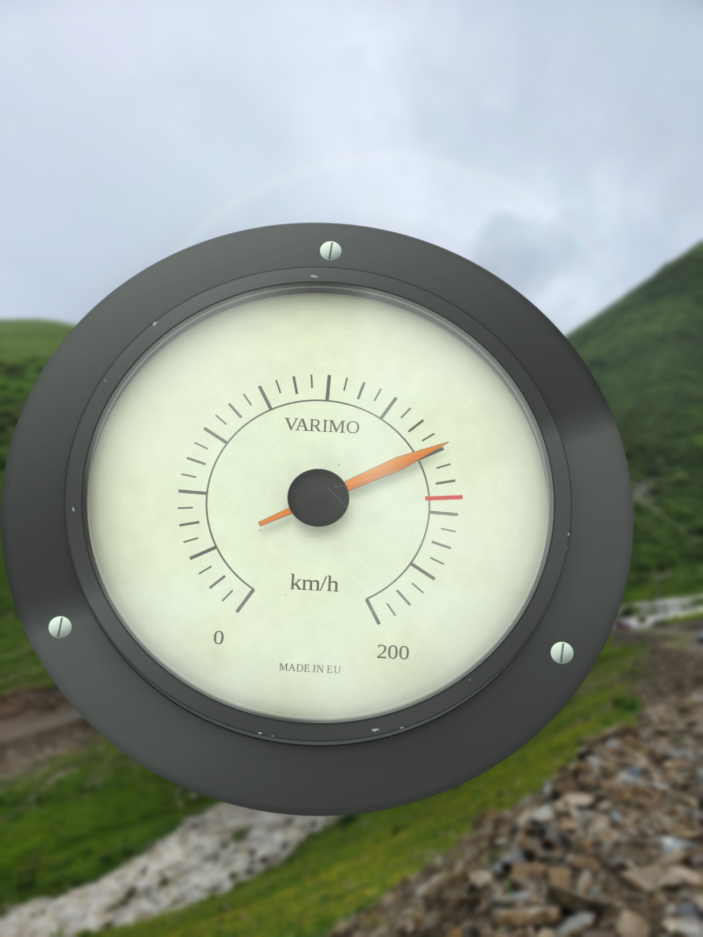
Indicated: {"value": 140, "unit": "km/h"}
